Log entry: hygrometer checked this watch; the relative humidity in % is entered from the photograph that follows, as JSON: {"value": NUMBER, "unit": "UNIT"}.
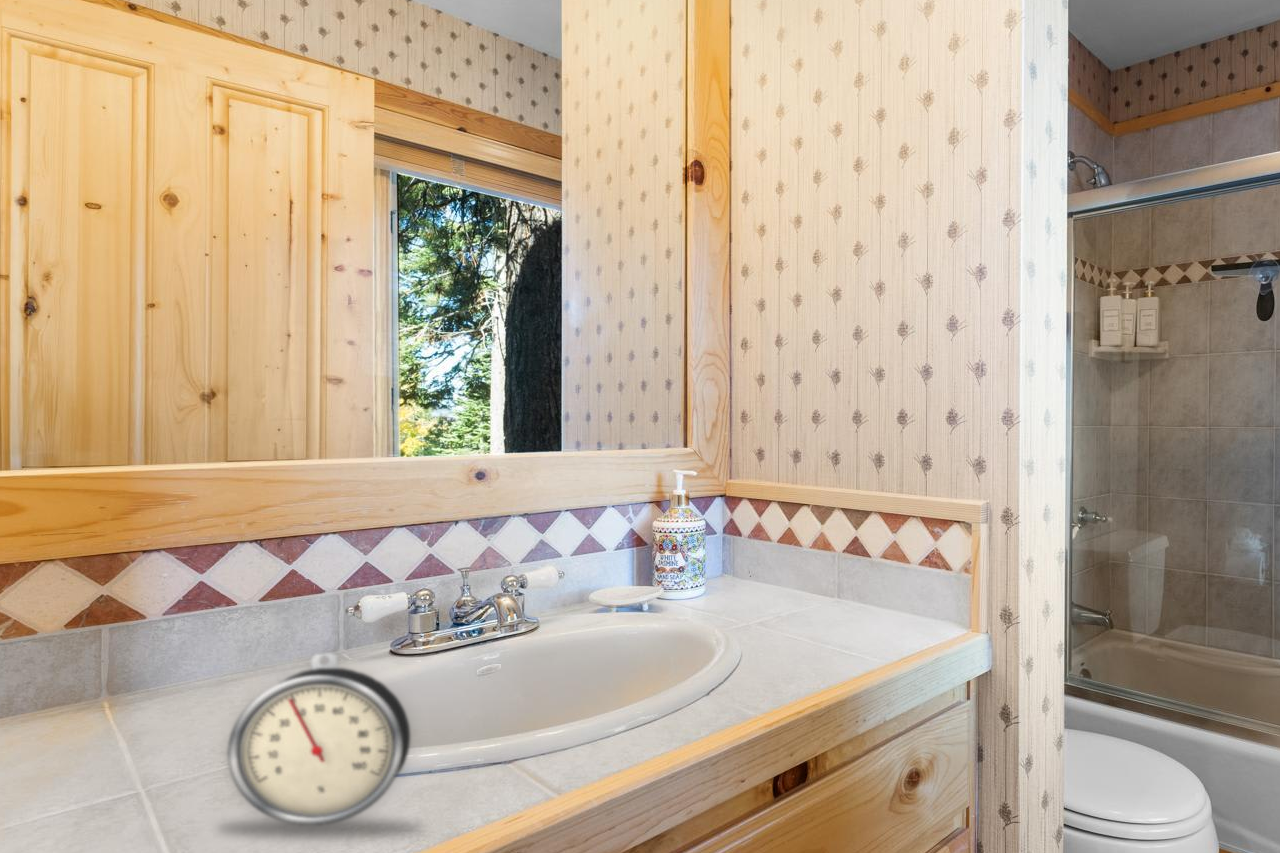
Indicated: {"value": 40, "unit": "%"}
